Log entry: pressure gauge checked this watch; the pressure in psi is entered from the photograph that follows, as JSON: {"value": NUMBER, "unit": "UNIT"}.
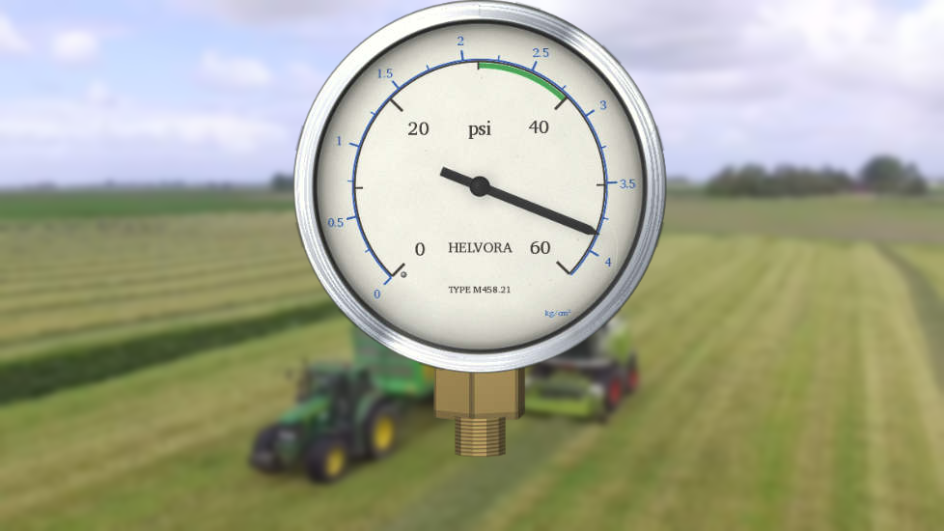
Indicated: {"value": 55, "unit": "psi"}
